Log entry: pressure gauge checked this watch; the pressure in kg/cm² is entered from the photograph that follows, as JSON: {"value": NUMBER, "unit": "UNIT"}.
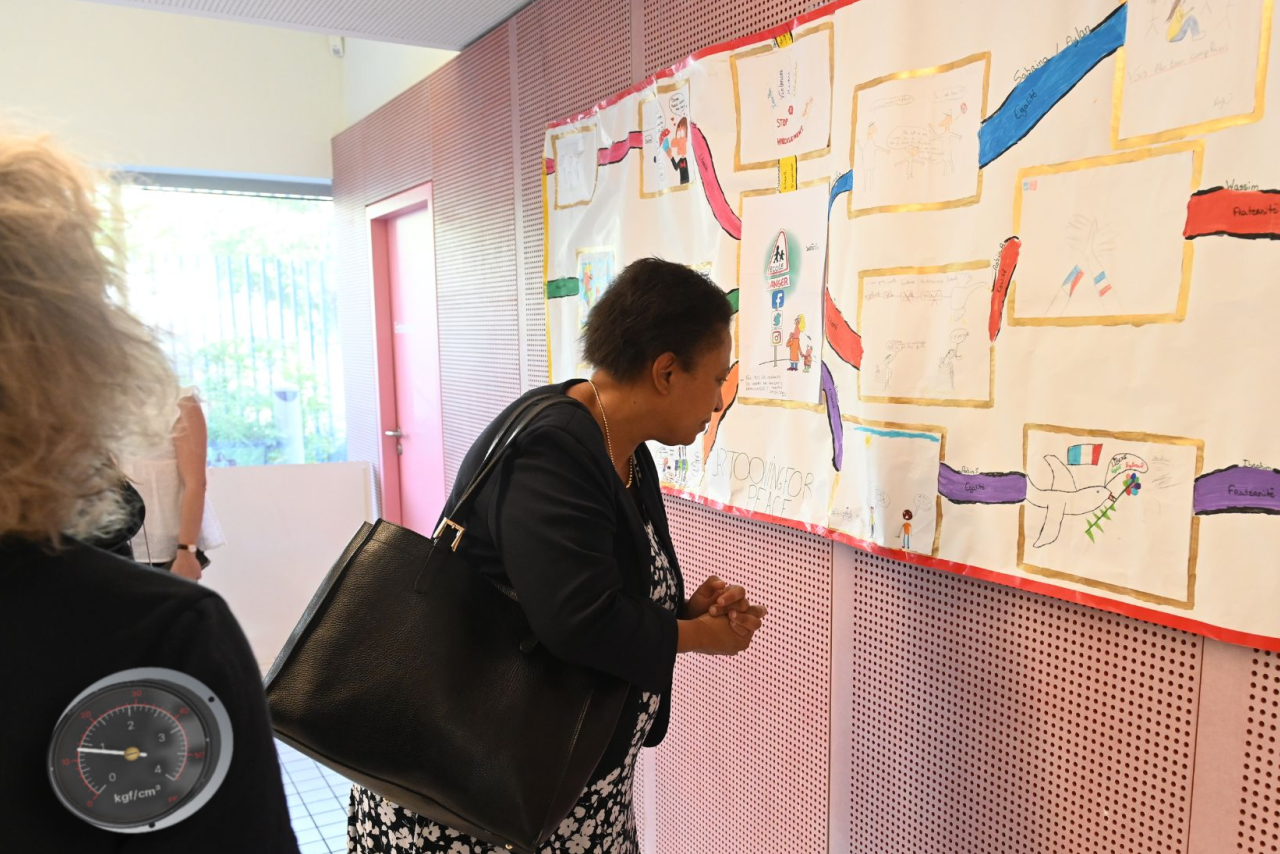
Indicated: {"value": 0.9, "unit": "kg/cm²"}
